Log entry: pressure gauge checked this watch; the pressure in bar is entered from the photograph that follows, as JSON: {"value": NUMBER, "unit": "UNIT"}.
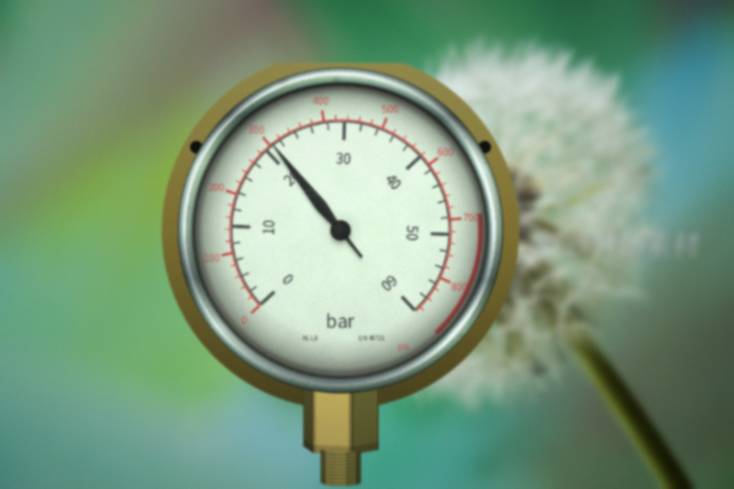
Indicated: {"value": 21, "unit": "bar"}
